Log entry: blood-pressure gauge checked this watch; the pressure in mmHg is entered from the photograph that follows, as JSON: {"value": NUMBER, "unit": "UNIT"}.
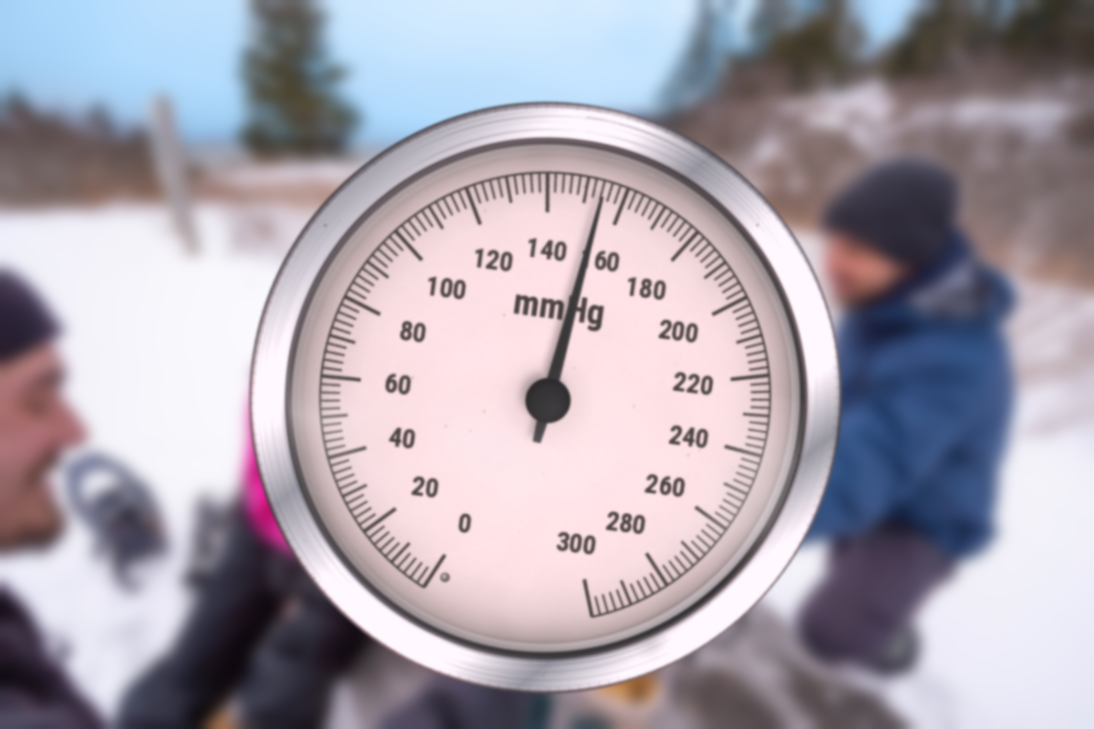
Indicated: {"value": 154, "unit": "mmHg"}
